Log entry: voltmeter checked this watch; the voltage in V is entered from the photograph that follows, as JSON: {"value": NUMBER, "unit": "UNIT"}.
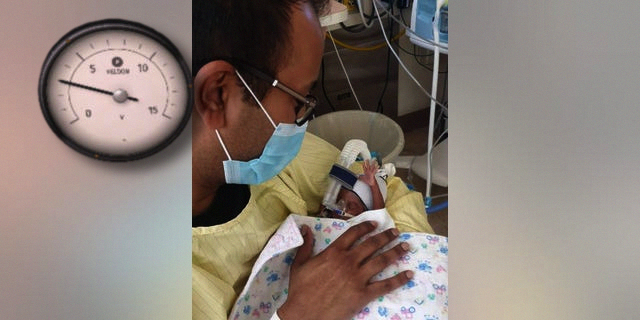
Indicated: {"value": 3, "unit": "V"}
